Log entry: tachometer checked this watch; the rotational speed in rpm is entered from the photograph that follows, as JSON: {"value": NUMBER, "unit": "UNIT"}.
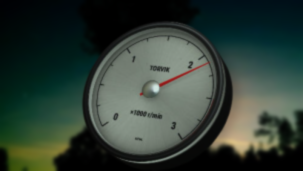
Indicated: {"value": 2125, "unit": "rpm"}
